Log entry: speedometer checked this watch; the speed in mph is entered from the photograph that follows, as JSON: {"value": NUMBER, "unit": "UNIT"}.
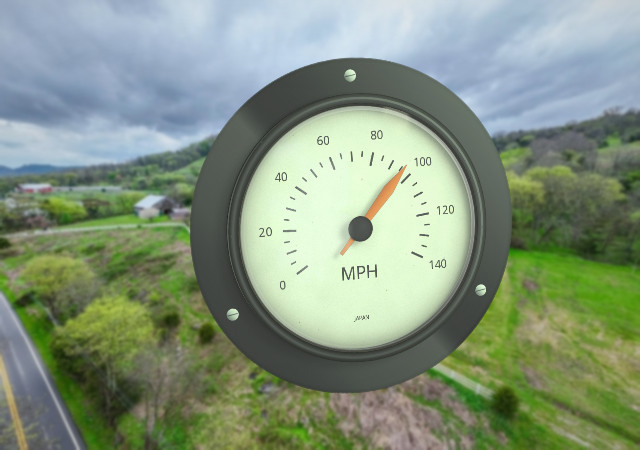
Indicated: {"value": 95, "unit": "mph"}
